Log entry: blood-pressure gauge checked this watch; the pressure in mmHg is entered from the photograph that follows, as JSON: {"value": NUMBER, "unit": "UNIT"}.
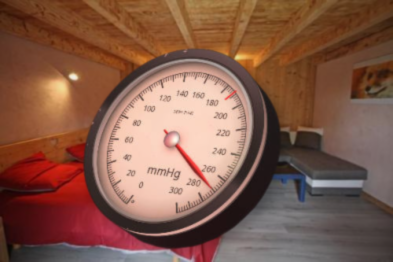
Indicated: {"value": 270, "unit": "mmHg"}
